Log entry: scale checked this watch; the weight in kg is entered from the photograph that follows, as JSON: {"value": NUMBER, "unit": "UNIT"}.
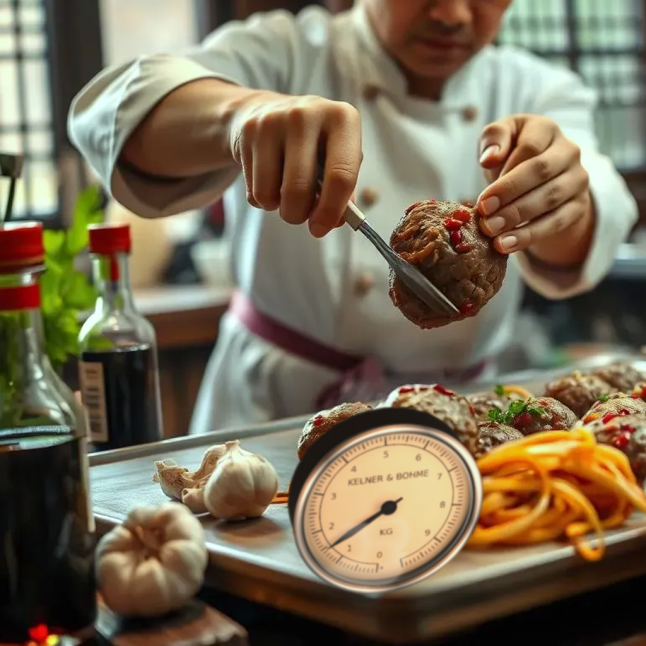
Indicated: {"value": 1.5, "unit": "kg"}
